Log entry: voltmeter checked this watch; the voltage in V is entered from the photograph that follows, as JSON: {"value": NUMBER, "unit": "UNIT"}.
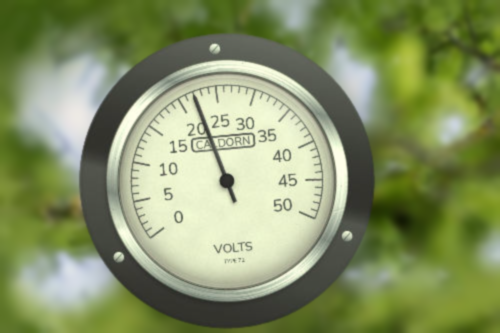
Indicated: {"value": 22, "unit": "V"}
